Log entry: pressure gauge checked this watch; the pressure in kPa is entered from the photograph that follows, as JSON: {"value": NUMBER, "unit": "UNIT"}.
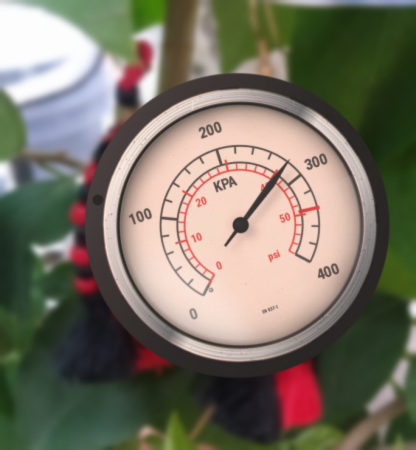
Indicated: {"value": 280, "unit": "kPa"}
